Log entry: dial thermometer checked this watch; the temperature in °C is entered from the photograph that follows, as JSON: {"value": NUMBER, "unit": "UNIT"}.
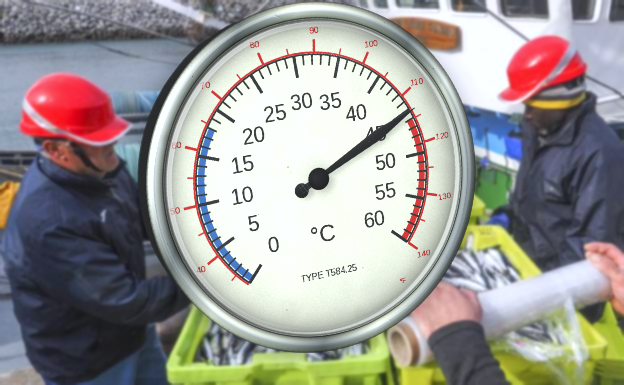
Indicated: {"value": 45, "unit": "°C"}
